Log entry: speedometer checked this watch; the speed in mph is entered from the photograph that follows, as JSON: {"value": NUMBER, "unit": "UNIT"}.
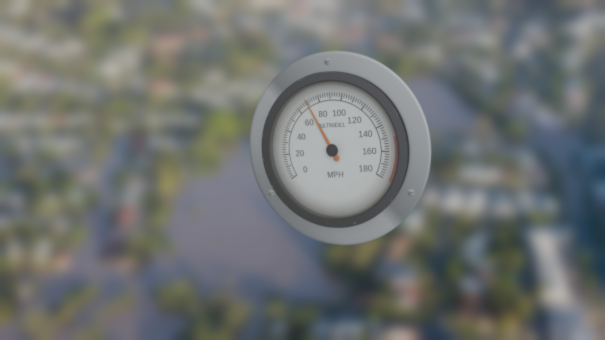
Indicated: {"value": 70, "unit": "mph"}
